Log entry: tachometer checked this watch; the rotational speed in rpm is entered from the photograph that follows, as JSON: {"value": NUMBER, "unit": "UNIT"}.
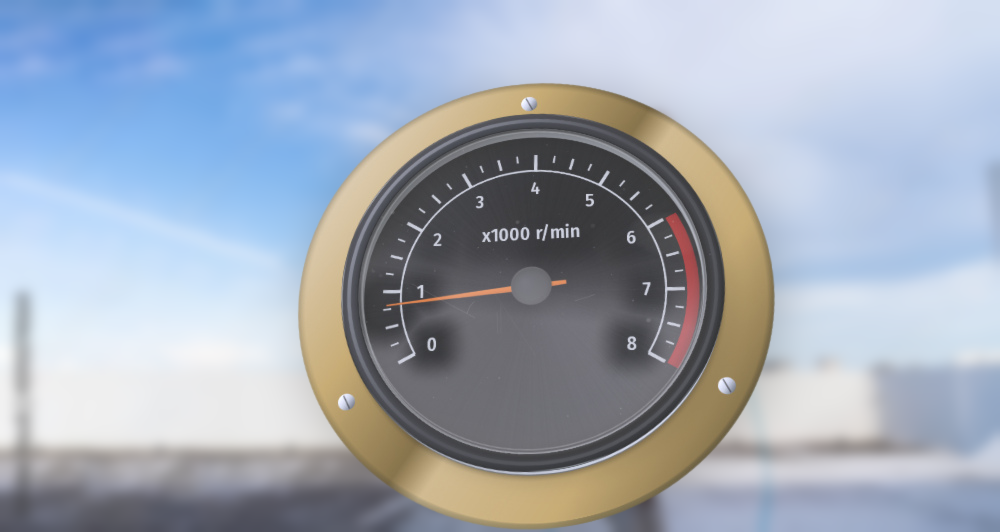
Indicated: {"value": 750, "unit": "rpm"}
